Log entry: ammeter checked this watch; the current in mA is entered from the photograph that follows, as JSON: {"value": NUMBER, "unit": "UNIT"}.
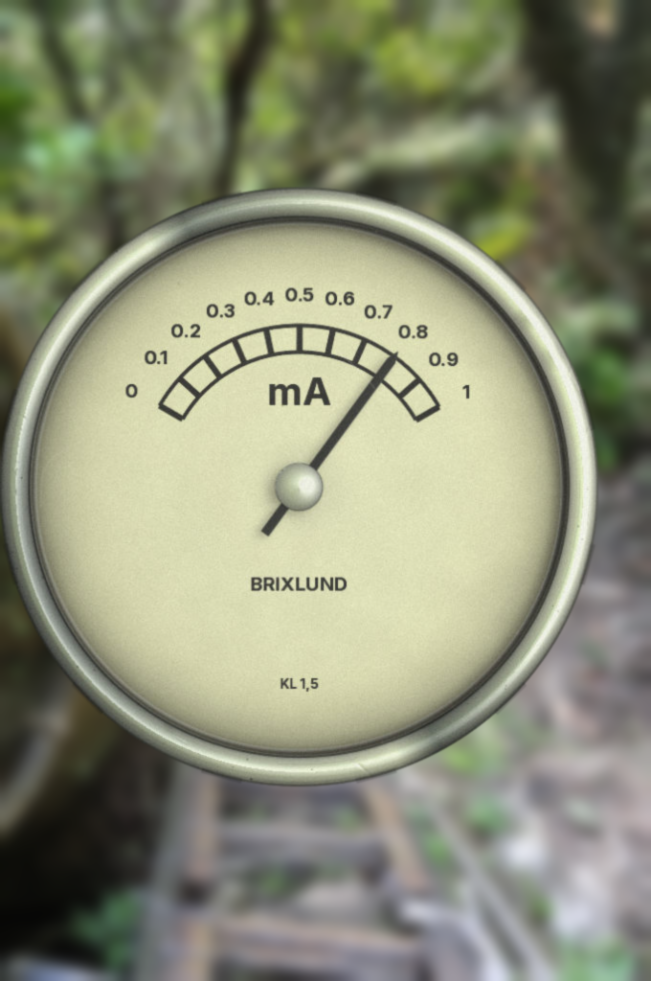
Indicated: {"value": 0.8, "unit": "mA"}
